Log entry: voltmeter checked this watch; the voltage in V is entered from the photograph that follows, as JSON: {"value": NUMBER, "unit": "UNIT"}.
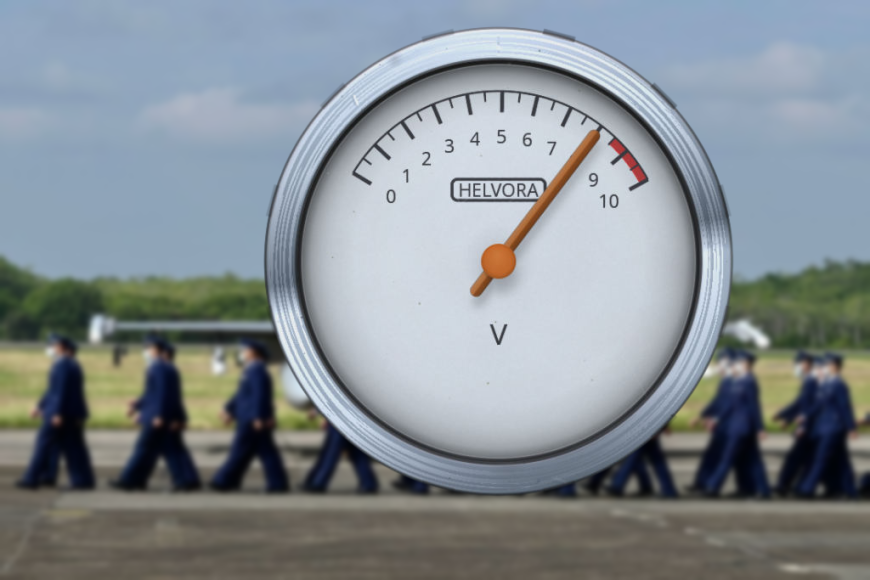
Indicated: {"value": 8, "unit": "V"}
